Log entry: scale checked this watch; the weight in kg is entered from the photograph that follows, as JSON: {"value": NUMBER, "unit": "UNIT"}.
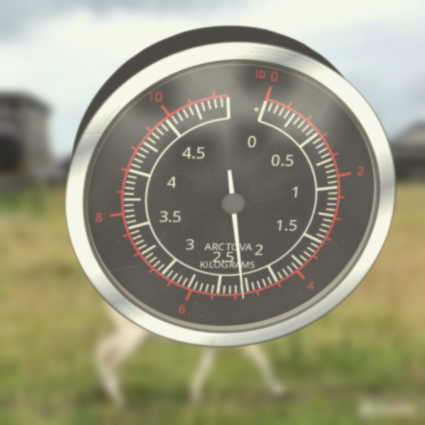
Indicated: {"value": 2.3, "unit": "kg"}
